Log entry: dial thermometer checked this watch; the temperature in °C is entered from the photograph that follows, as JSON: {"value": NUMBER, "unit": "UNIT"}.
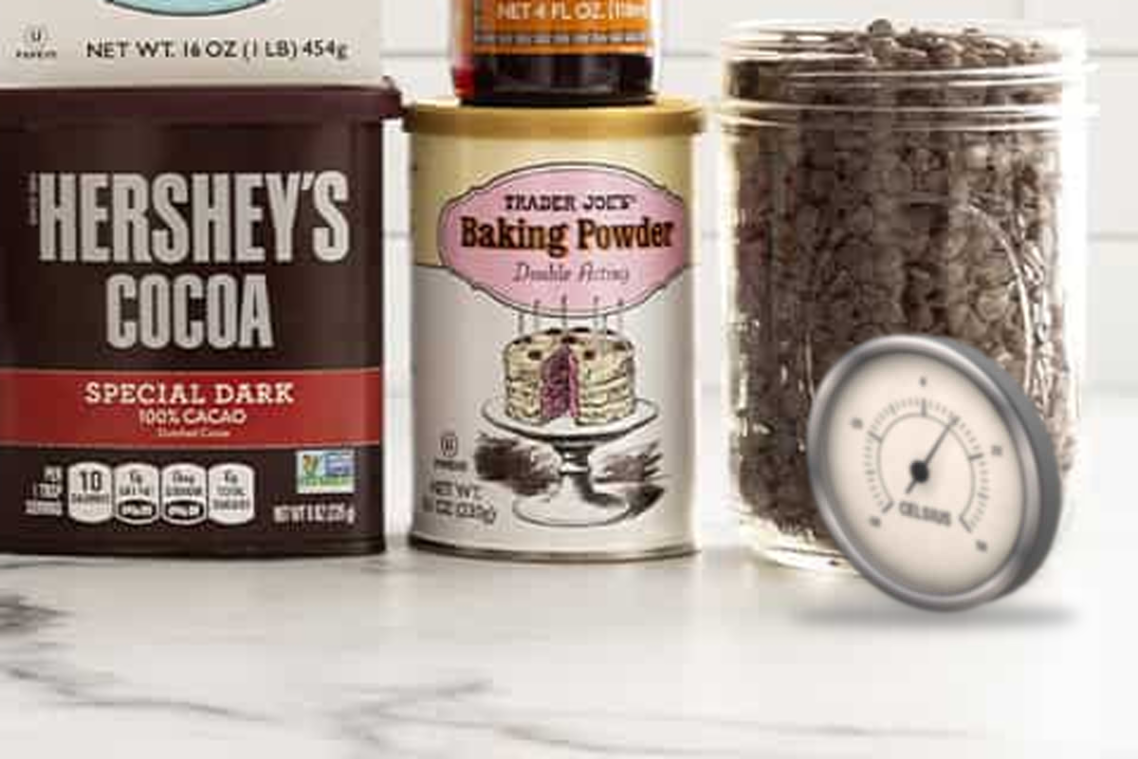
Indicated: {"value": 12.5, "unit": "°C"}
